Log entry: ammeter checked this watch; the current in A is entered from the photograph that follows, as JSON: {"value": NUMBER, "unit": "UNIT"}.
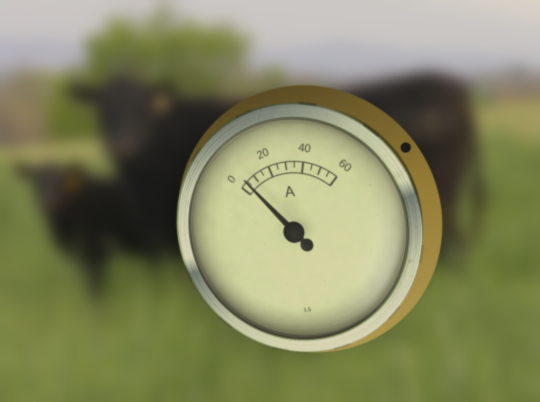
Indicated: {"value": 5, "unit": "A"}
